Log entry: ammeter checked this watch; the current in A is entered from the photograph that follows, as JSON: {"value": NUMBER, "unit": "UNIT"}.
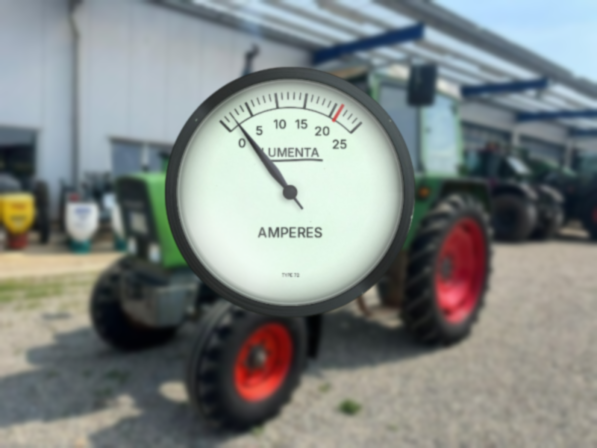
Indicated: {"value": 2, "unit": "A"}
